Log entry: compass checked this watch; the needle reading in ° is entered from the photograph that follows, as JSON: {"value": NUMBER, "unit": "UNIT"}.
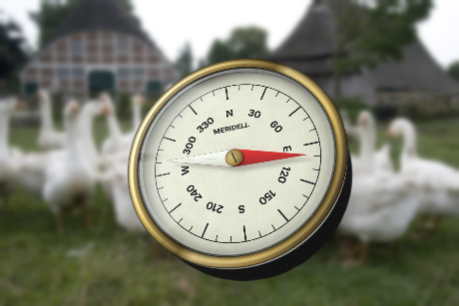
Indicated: {"value": 100, "unit": "°"}
